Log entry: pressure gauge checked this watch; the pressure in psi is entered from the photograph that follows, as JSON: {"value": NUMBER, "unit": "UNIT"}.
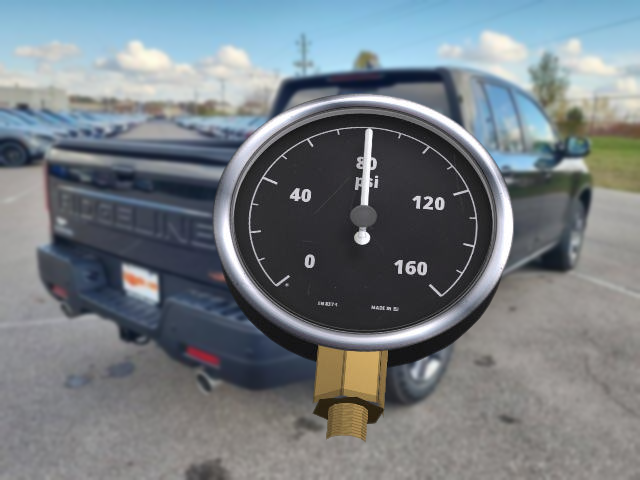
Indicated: {"value": 80, "unit": "psi"}
